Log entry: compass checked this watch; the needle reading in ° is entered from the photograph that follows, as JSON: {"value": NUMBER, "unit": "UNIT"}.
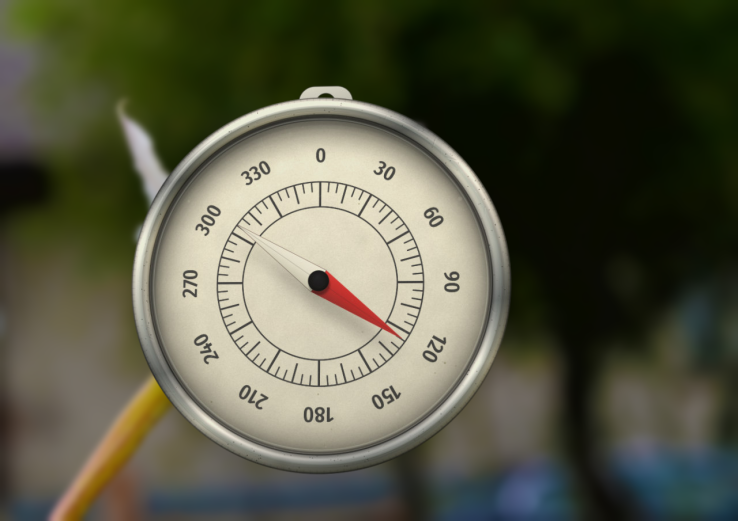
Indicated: {"value": 125, "unit": "°"}
